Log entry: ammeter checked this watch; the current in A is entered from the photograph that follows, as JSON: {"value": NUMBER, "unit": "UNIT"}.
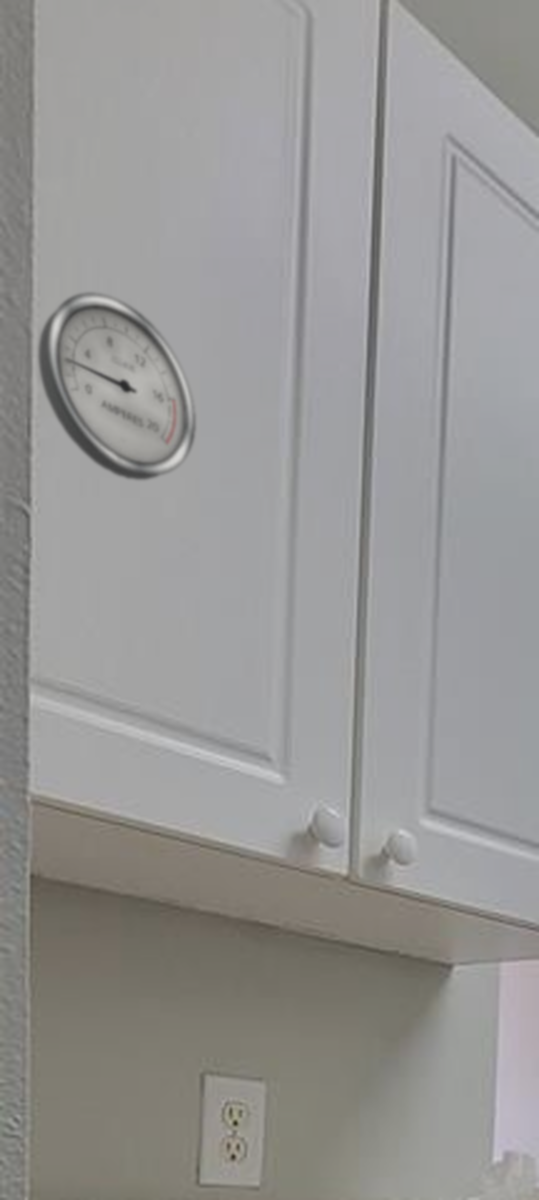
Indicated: {"value": 2, "unit": "A"}
